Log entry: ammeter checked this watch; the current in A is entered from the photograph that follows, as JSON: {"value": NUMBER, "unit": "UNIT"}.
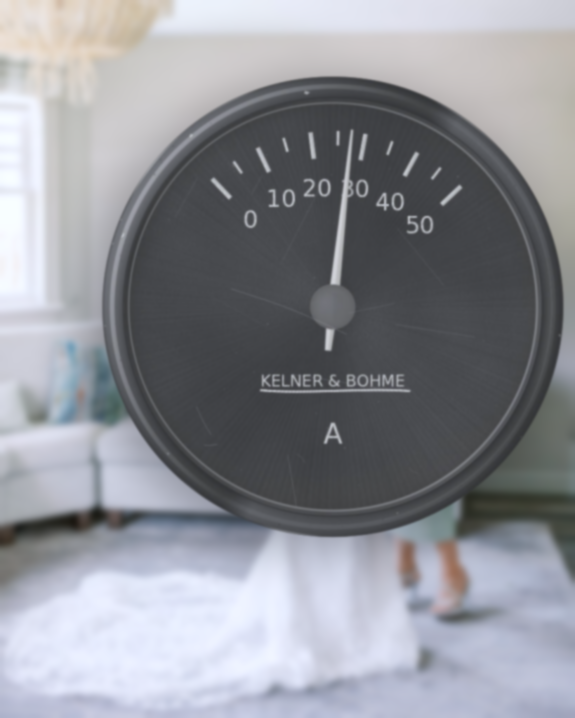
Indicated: {"value": 27.5, "unit": "A"}
